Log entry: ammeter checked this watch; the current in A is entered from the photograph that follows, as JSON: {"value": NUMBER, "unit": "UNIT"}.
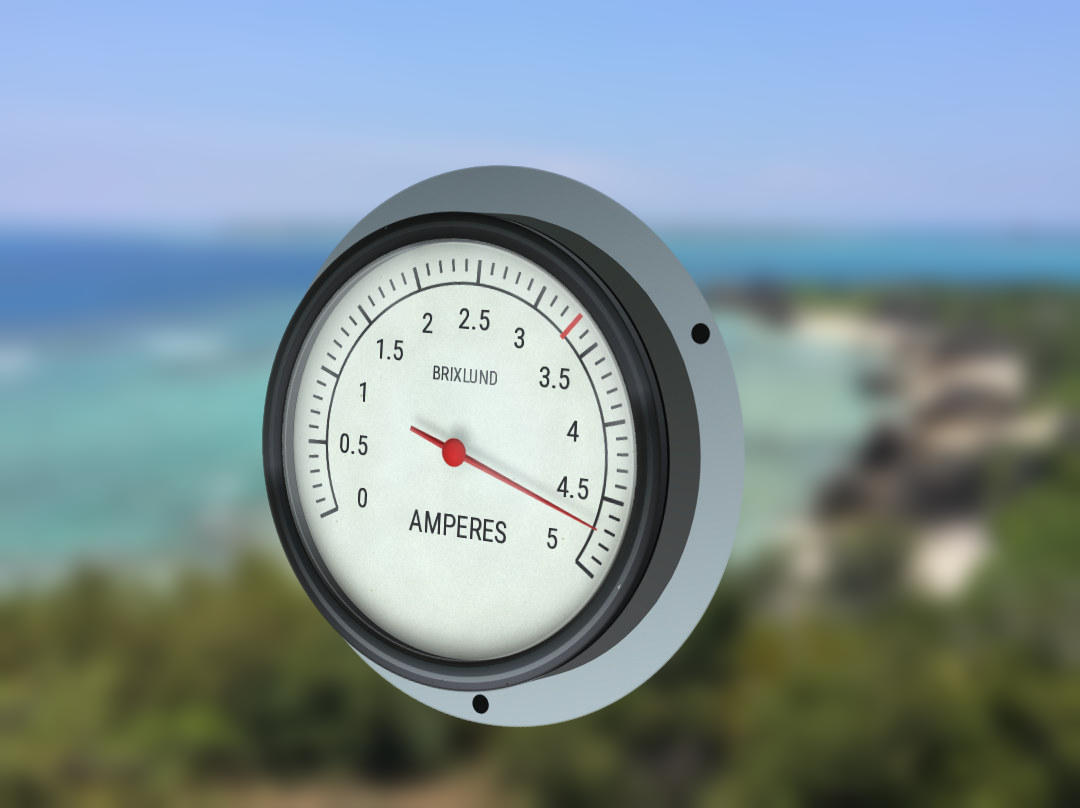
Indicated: {"value": 4.7, "unit": "A"}
